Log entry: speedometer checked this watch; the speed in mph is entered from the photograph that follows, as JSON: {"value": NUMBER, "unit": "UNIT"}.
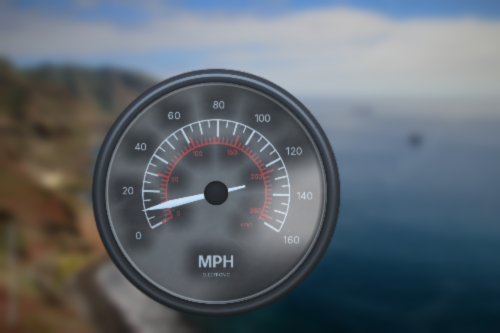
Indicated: {"value": 10, "unit": "mph"}
